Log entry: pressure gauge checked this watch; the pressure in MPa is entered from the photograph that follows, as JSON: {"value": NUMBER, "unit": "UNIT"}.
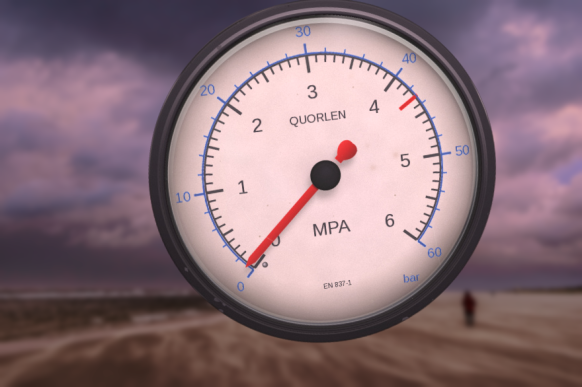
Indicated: {"value": 0.1, "unit": "MPa"}
